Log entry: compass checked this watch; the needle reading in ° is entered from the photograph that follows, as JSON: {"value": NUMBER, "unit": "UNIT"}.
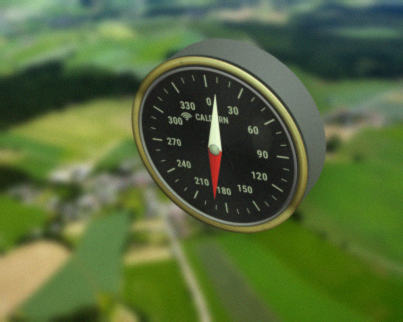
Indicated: {"value": 190, "unit": "°"}
